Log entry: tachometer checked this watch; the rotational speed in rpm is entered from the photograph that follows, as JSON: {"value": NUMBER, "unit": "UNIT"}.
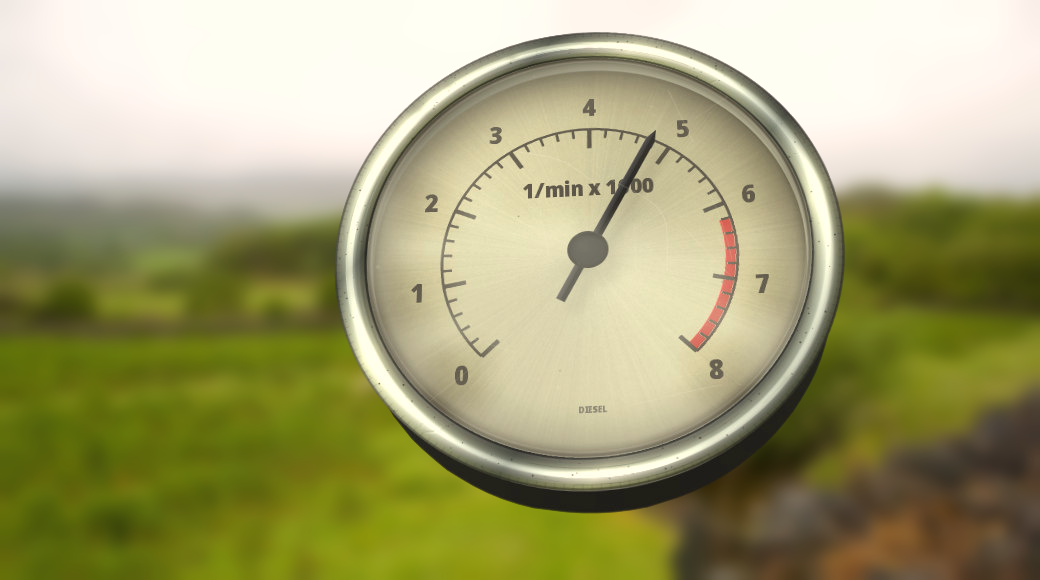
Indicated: {"value": 4800, "unit": "rpm"}
